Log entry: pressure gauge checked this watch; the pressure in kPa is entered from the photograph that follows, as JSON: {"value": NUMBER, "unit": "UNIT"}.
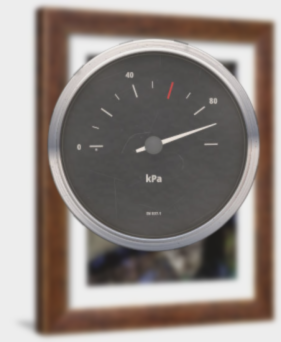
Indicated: {"value": 90, "unit": "kPa"}
